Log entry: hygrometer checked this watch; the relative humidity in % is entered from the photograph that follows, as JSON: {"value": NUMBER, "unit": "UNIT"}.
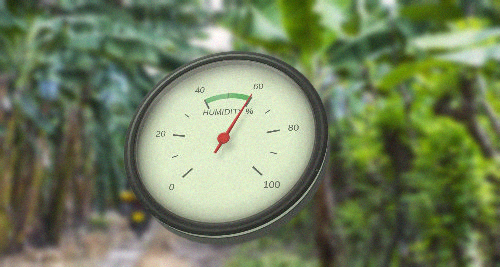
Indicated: {"value": 60, "unit": "%"}
